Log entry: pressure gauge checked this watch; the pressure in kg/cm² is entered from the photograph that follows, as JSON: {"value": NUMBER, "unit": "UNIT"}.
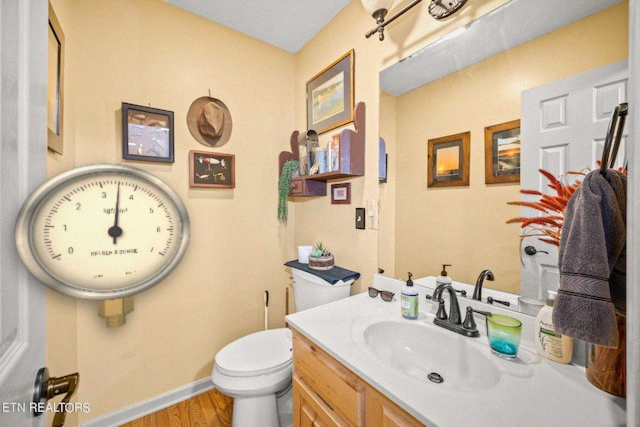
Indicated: {"value": 3.5, "unit": "kg/cm²"}
